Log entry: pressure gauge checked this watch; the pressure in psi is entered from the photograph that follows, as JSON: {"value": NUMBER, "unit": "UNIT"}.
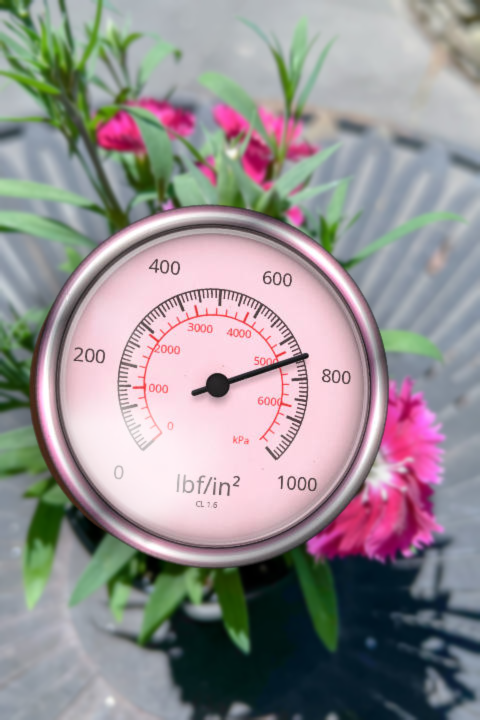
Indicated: {"value": 750, "unit": "psi"}
